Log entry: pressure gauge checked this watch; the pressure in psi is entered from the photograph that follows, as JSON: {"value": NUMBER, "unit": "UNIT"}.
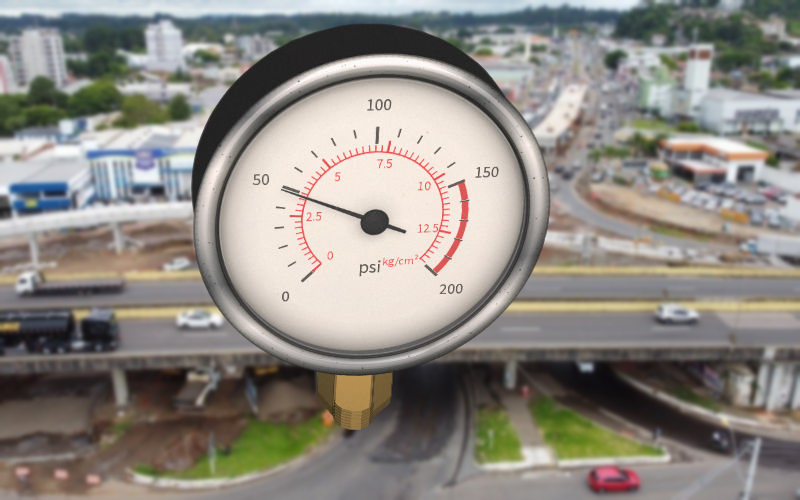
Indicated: {"value": 50, "unit": "psi"}
